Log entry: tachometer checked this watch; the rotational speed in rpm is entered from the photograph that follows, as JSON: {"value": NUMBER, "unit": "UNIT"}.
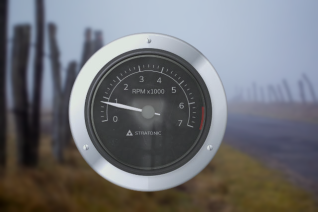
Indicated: {"value": 800, "unit": "rpm"}
